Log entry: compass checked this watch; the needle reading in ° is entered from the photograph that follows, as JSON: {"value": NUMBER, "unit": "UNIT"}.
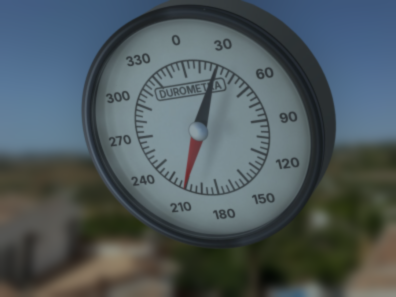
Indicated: {"value": 210, "unit": "°"}
